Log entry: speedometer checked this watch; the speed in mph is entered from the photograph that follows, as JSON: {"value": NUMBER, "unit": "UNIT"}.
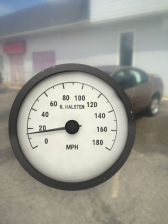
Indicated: {"value": 15, "unit": "mph"}
